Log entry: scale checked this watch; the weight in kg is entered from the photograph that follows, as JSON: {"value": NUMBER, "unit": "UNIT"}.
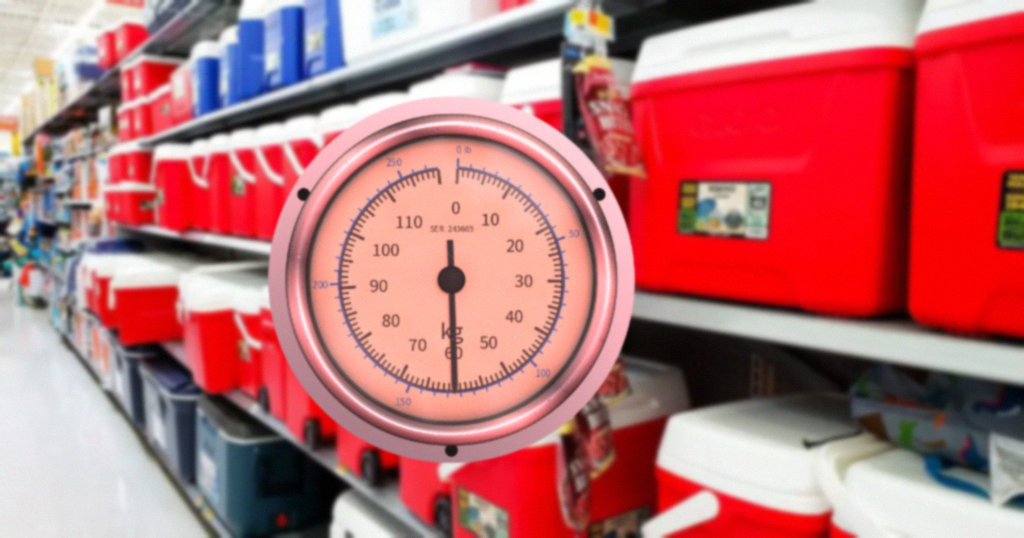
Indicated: {"value": 60, "unit": "kg"}
